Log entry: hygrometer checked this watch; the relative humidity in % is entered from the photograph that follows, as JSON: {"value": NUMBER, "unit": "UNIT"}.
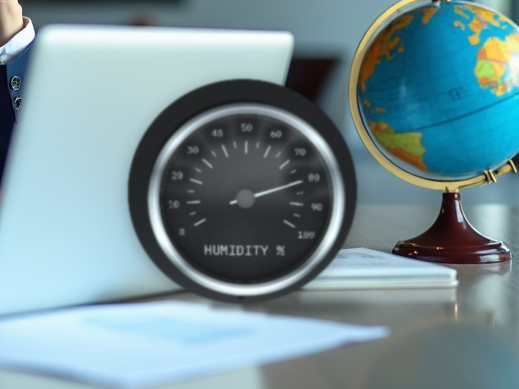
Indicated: {"value": 80, "unit": "%"}
